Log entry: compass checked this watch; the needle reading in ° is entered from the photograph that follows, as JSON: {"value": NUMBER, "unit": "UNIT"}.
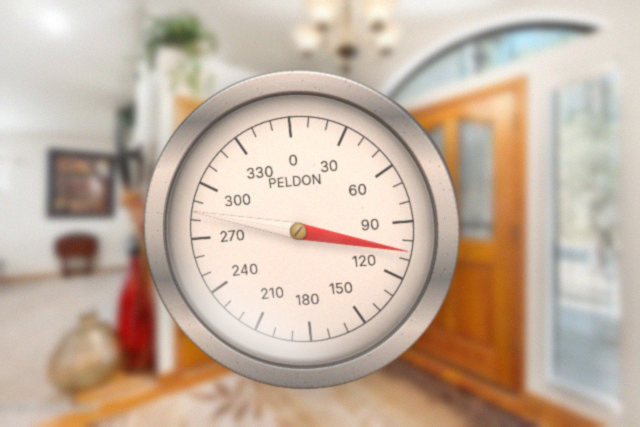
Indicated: {"value": 105, "unit": "°"}
